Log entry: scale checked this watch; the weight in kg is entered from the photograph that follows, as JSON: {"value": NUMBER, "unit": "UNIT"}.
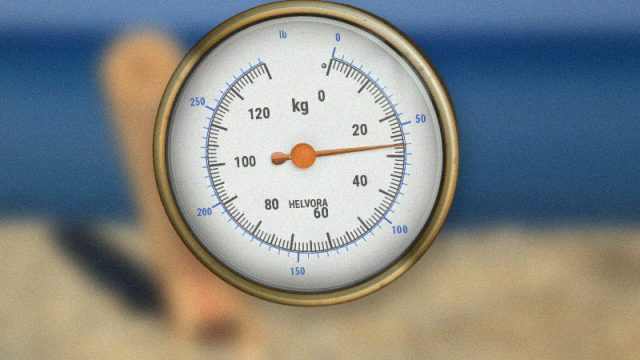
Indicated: {"value": 27, "unit": "kg"}
